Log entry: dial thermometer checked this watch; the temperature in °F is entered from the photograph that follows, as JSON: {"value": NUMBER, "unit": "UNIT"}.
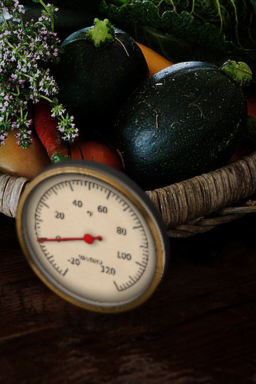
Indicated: {"value": 0, "unit": "°F"}
